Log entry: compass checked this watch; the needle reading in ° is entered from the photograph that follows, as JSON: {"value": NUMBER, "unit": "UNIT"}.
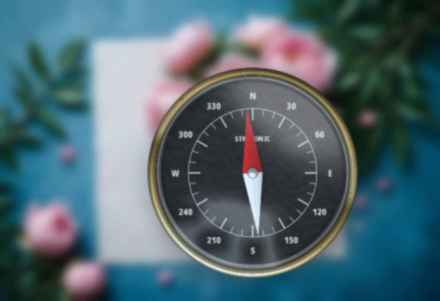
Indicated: {"value": 355, "unit": "°"}
